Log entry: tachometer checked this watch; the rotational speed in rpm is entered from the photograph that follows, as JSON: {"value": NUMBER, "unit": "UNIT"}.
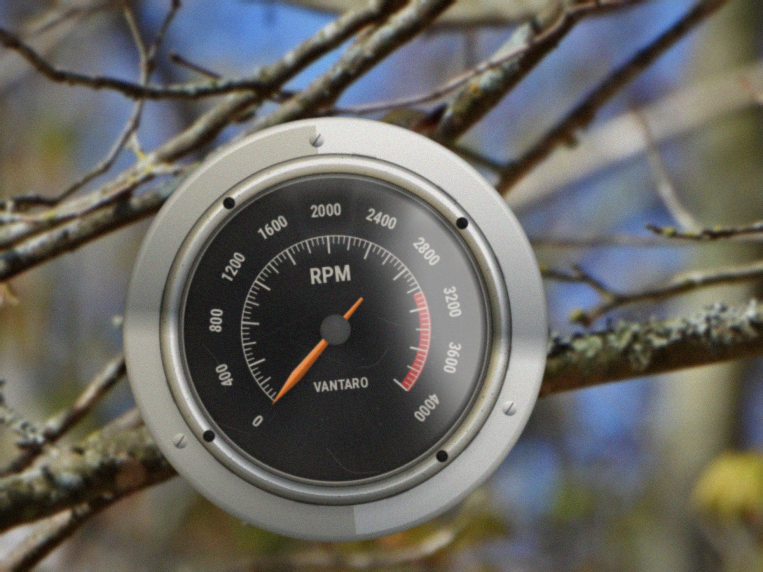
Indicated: {"value": 0, "unit": "rpm"}
